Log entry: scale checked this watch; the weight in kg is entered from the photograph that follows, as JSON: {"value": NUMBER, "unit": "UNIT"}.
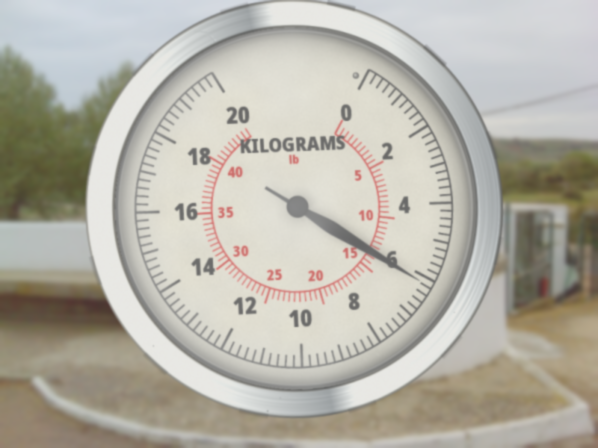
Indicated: {"value": 6.2, "unit": "kg"}
